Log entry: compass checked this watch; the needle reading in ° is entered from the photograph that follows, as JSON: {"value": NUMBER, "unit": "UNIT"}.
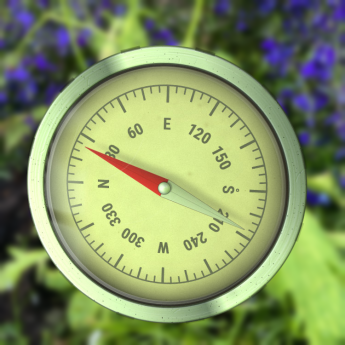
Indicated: {"value": 25, "unit": "°"}
